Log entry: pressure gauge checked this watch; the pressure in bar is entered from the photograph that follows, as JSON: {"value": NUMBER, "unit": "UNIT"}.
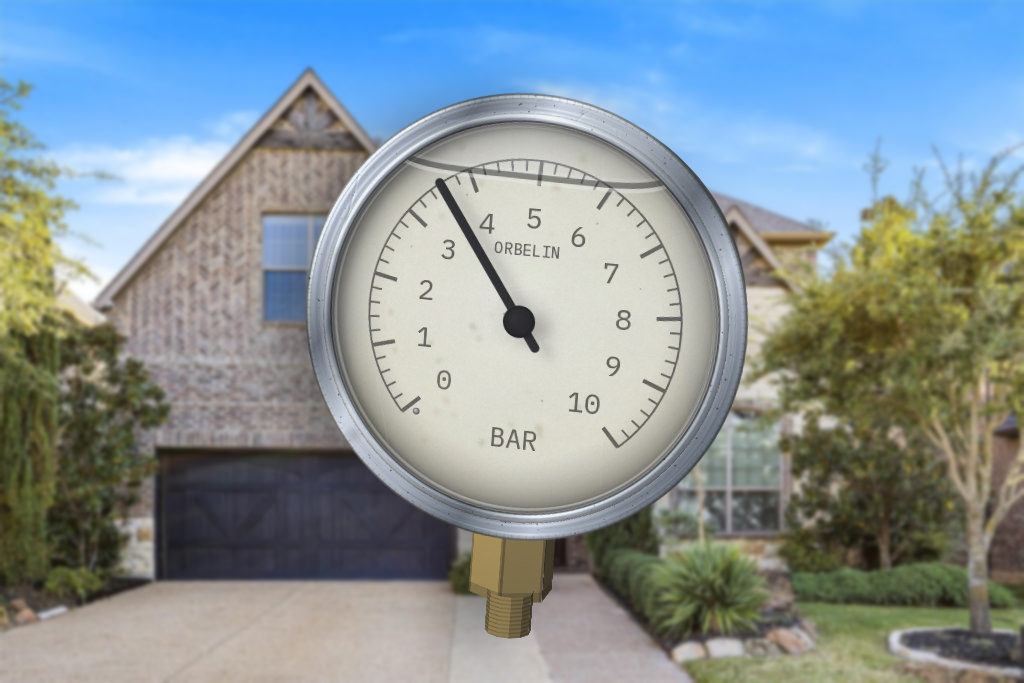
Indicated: {"value": 3.6, "unit": "bar"}
